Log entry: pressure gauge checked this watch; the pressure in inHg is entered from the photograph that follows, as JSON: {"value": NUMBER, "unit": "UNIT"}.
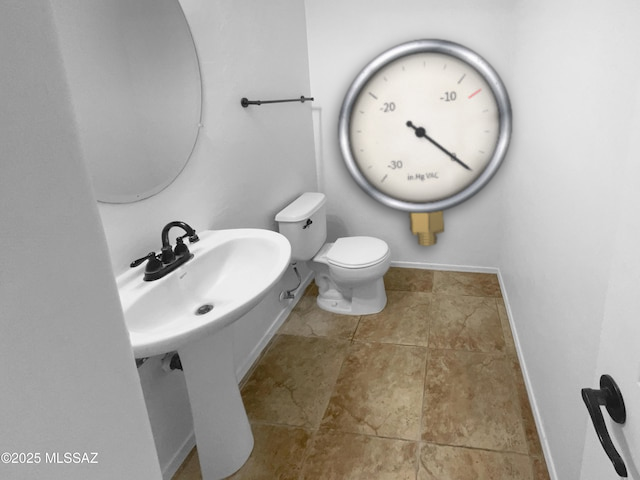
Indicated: {"value": 0, "unit": "inHg"}
